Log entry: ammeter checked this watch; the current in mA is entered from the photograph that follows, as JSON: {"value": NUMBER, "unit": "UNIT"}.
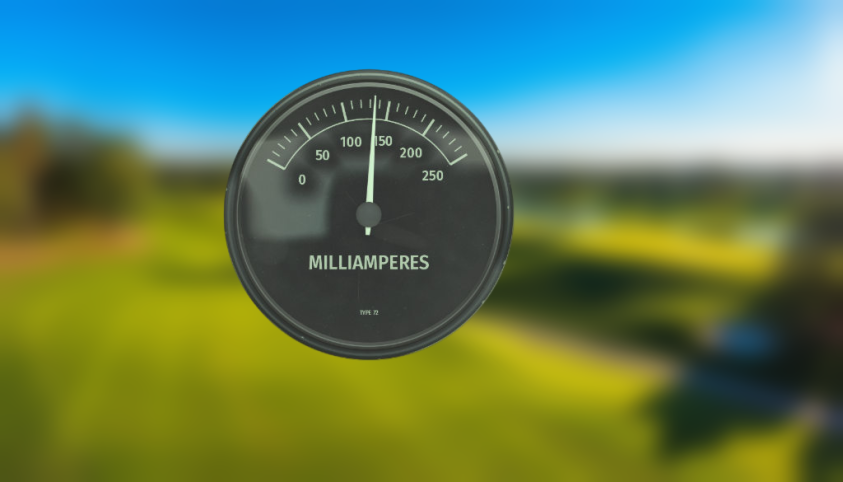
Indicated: {"value": 135, "unit": "mA"}
